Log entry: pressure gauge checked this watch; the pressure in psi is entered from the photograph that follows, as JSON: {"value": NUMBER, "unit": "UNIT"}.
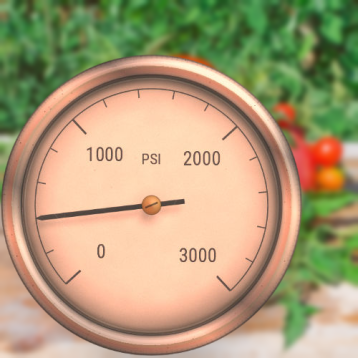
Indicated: {"value": 400, "unit": "psi"}
